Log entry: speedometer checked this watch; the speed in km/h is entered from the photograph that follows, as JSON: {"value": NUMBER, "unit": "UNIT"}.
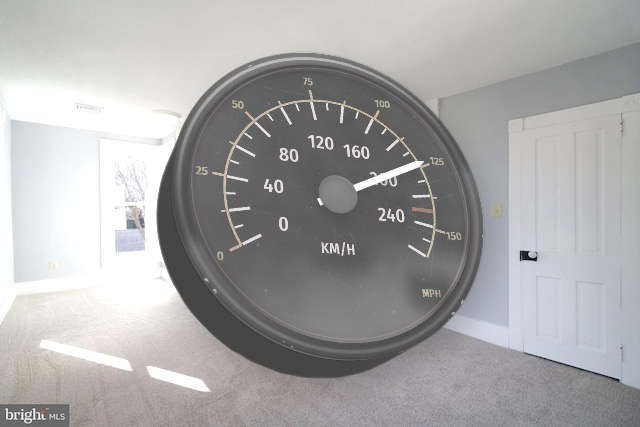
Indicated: {"value": 200, "unit": "km/h"}
